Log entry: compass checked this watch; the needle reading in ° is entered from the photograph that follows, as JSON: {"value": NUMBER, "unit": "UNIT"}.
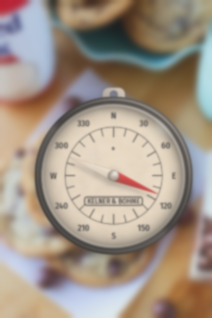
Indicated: {"value": 112.5, "unit": "°"}
